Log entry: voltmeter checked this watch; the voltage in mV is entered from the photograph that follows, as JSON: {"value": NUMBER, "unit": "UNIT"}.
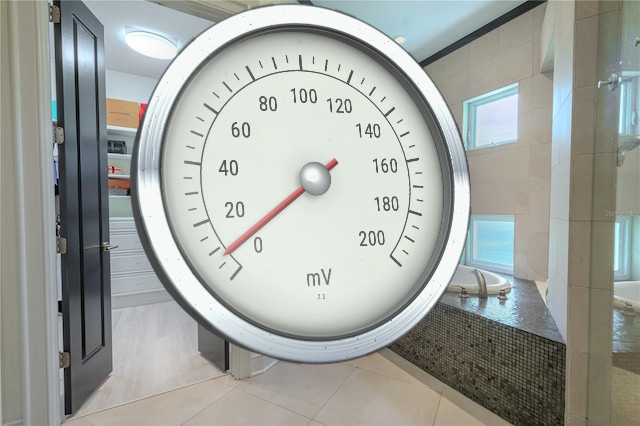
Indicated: {"value": 7.5, "unit": "mV"}
